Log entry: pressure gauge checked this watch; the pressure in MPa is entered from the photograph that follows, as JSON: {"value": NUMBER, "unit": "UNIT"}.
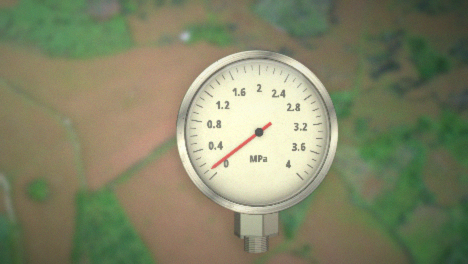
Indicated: {"value": 0.1, "unit": "MPa"}
